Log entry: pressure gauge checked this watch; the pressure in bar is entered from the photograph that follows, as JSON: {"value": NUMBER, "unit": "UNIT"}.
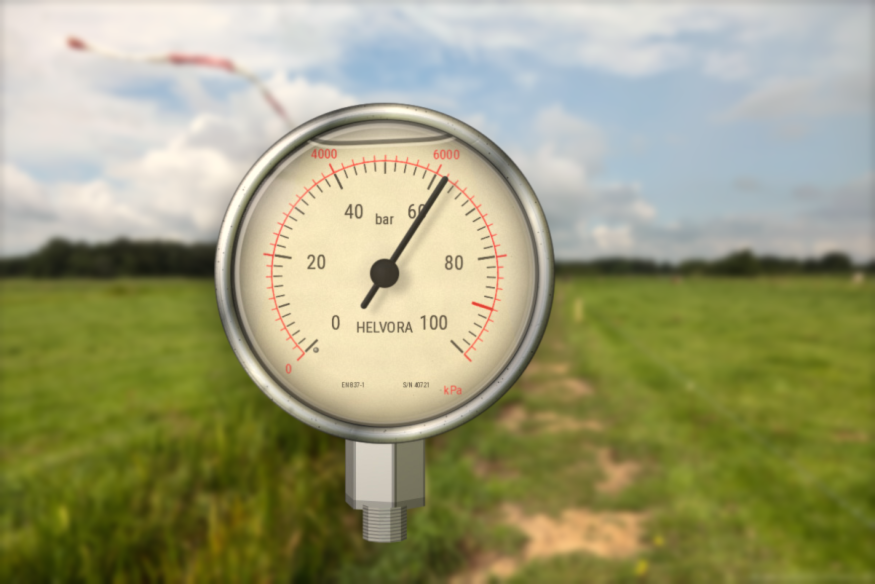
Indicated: {"value": 62, "unit": "bar"}
